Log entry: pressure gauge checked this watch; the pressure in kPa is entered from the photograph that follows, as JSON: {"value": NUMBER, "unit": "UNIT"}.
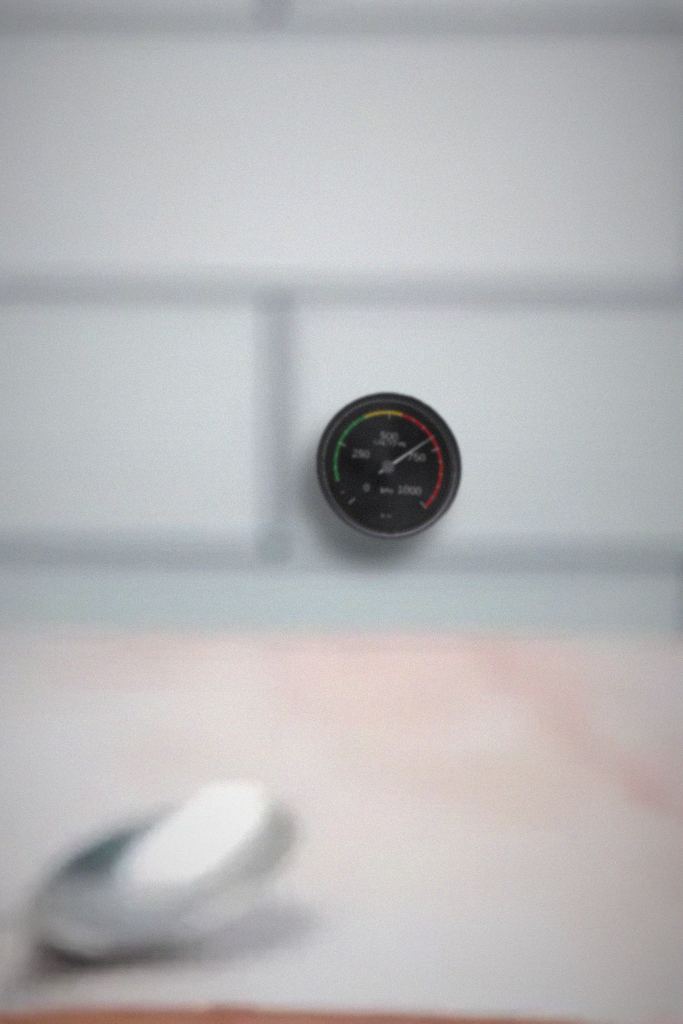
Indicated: {"value": 700, "unit": "kPa"}
